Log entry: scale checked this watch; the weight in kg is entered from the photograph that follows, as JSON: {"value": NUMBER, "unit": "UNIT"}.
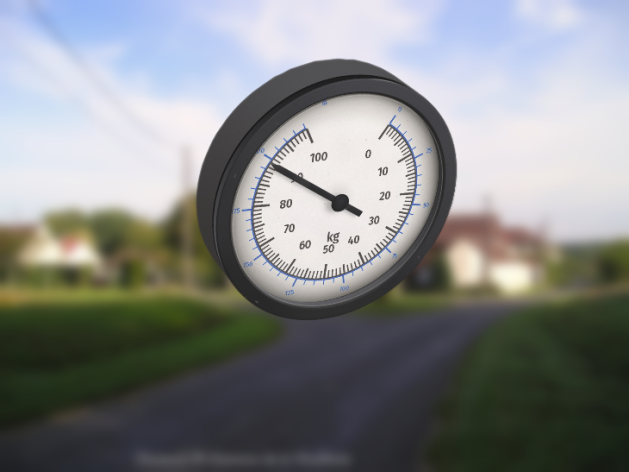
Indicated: {"value": 90, "unit": "kg"}
